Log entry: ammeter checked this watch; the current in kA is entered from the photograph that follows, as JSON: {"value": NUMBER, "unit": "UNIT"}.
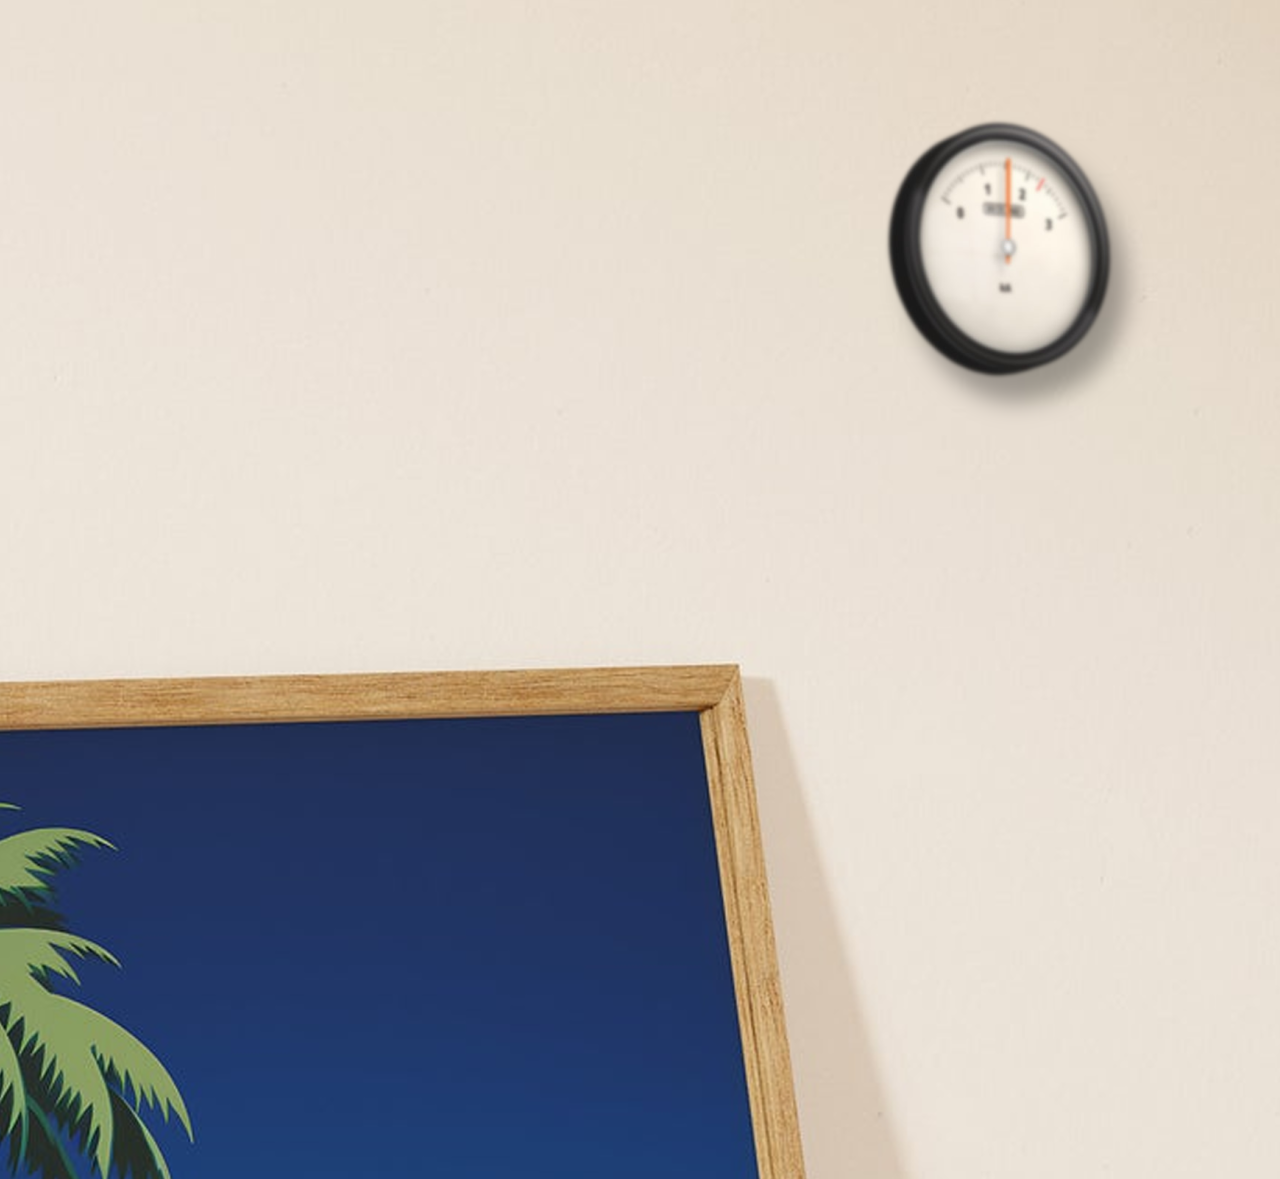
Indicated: {"value": 1.5, "unit": "kA"}
